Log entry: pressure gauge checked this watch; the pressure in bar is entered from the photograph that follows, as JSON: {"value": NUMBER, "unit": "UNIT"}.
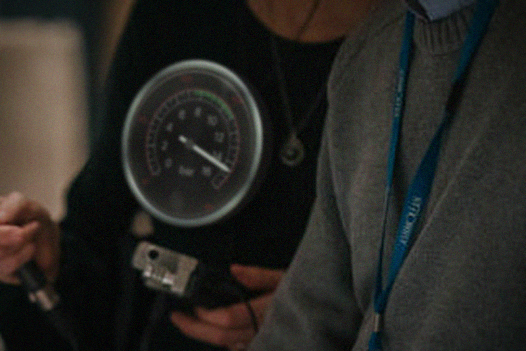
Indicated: {"value": 14.5, "unit": "bar"}
